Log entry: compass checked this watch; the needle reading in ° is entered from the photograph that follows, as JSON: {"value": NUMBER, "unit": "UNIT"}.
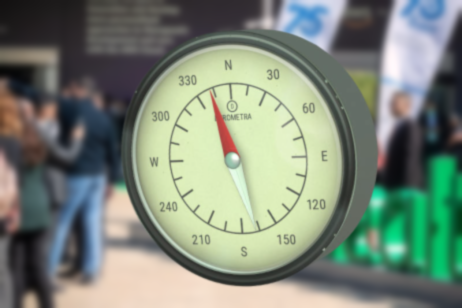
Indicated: {"value": 345, "unit": "°"}
